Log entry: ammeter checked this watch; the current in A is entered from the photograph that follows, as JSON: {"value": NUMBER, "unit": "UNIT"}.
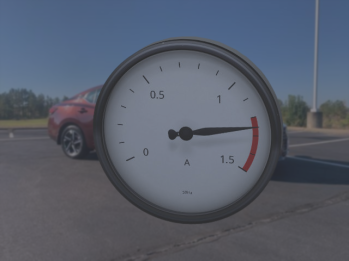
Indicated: {"value": 1.25, "unit": "A"}
